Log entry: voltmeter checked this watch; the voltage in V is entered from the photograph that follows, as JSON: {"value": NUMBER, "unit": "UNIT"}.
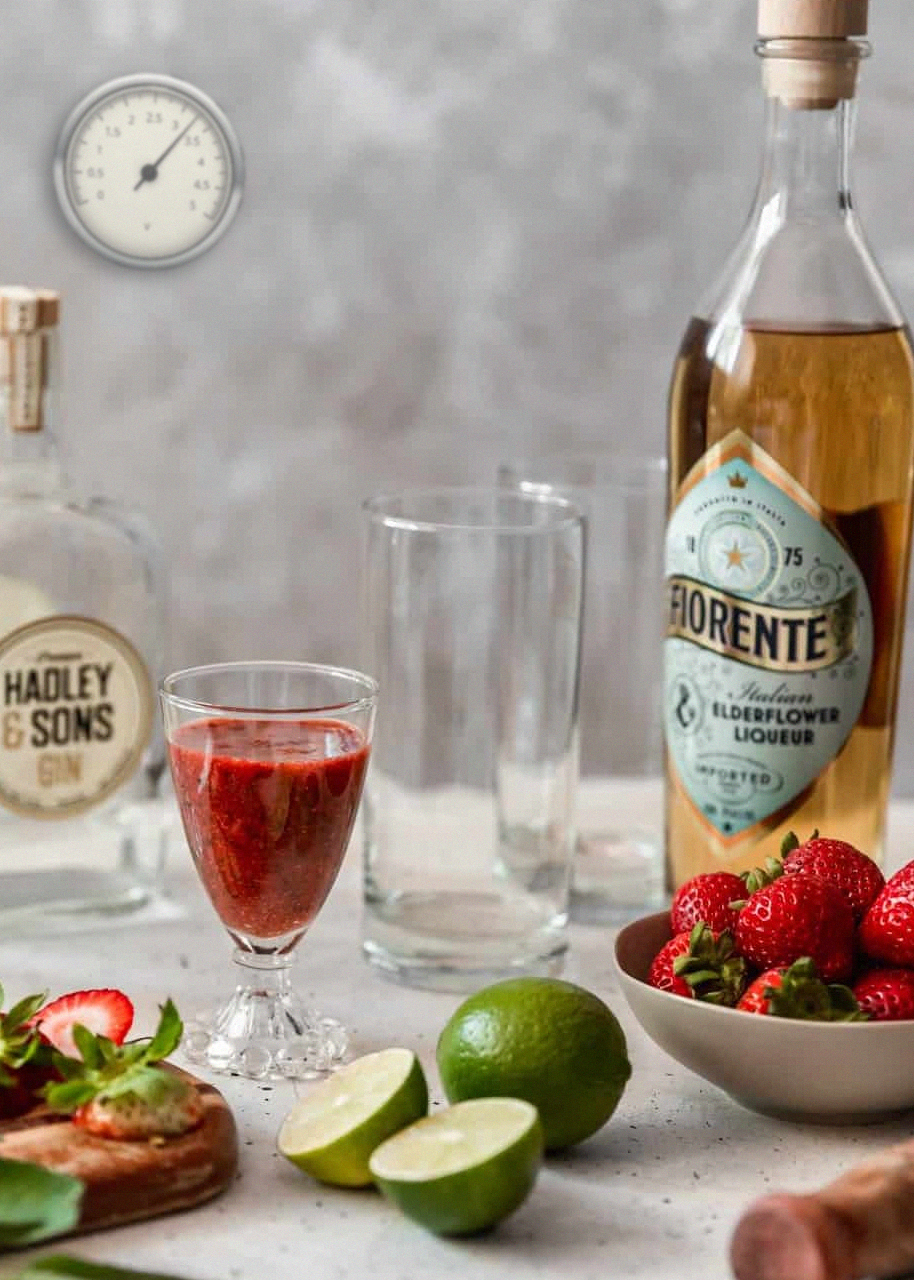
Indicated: {"value": 3.25, "unit": "V"}
